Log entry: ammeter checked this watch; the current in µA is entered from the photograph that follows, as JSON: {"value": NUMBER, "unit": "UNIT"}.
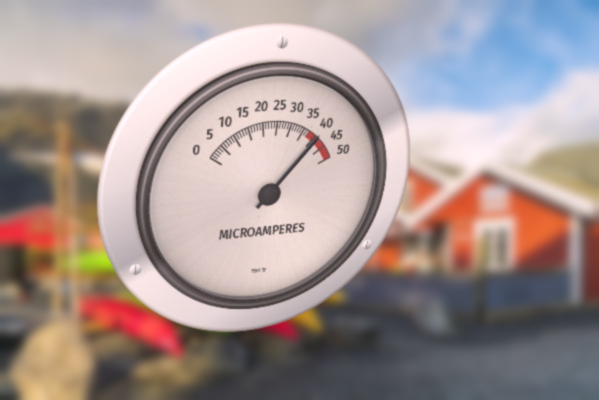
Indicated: {"value": 40, "unit": "µA"}
